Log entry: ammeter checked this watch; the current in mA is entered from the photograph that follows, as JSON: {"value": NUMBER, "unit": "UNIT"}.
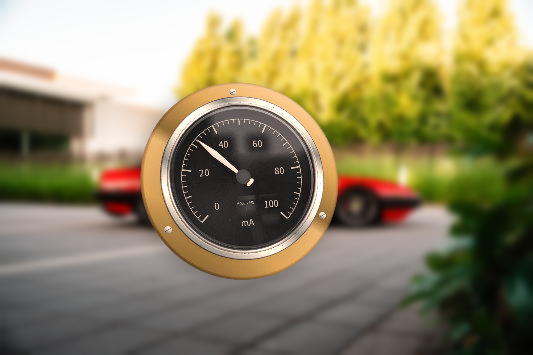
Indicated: {"value": 32, "unit": "mA"}
